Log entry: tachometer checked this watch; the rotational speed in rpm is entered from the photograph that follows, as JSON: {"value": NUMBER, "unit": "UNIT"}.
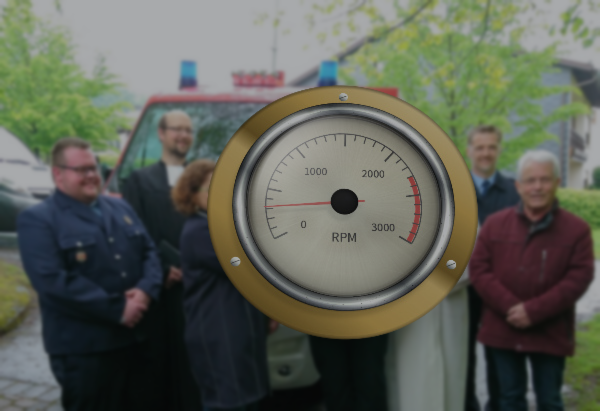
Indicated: {"value": 300, "unit": "rpm"}
